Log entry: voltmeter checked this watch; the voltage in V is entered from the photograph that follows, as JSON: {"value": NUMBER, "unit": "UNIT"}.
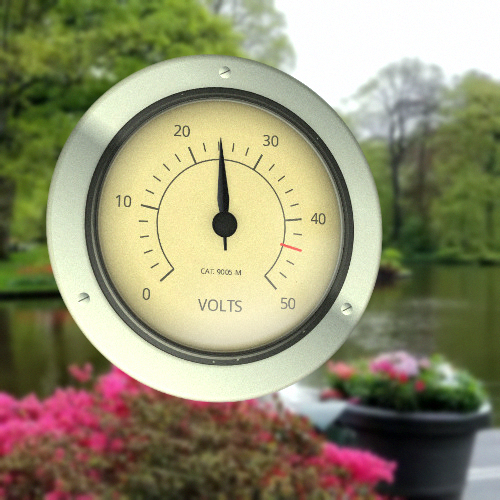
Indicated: {"value": 24, "unit": "V"}
